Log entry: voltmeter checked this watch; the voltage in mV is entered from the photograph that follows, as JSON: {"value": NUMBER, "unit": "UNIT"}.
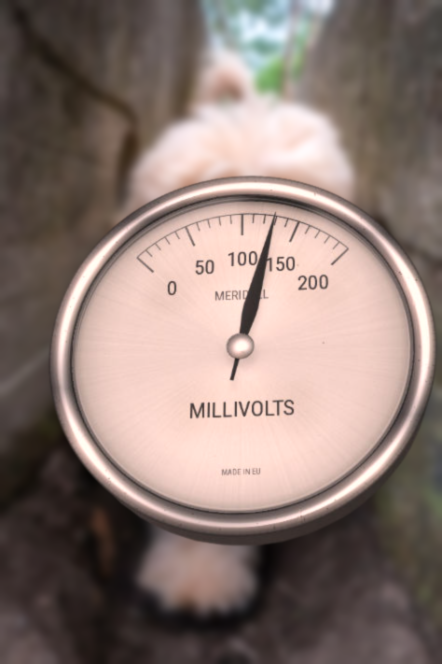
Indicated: {"value": 130, "unit": "mV"}
